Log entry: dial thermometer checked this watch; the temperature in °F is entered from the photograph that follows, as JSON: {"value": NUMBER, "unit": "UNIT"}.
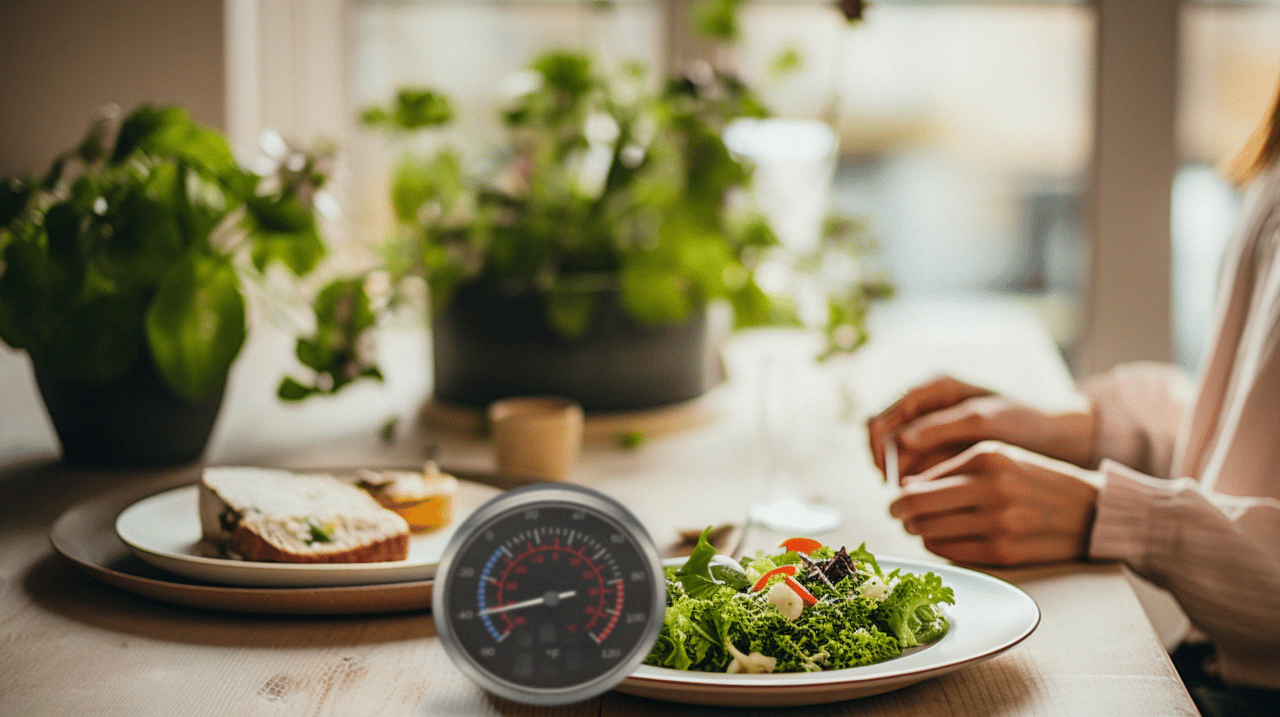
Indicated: {"value": -40, "unit": "°F"}
